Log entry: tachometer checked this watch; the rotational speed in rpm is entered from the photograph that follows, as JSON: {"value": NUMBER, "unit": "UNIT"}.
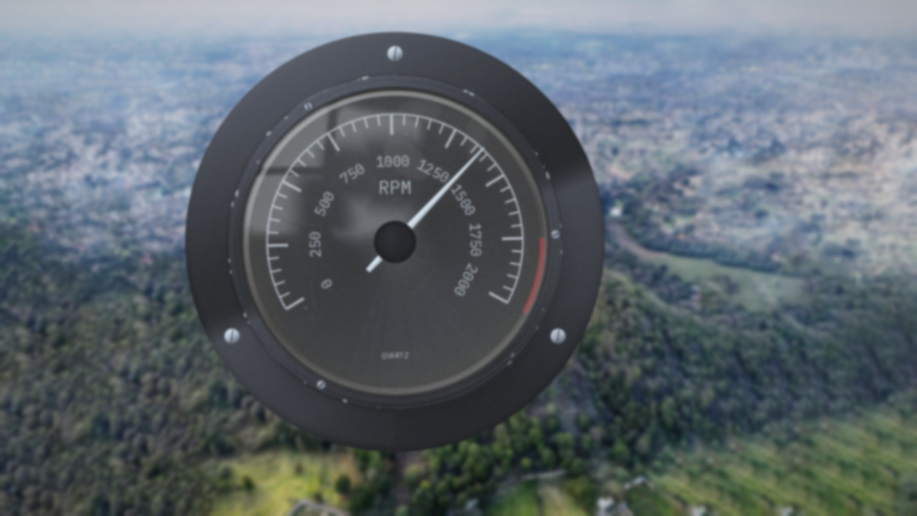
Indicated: {"value": 1375, "unit": "rpm"}
